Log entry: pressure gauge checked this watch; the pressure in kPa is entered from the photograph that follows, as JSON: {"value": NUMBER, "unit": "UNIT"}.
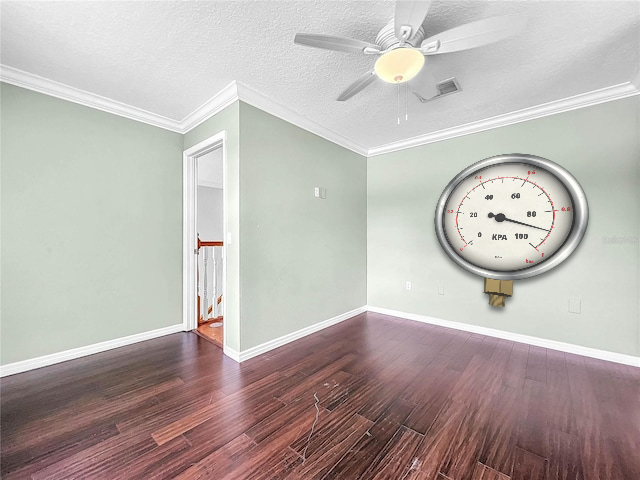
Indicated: {"value": 90, "unit": "kPa"}
